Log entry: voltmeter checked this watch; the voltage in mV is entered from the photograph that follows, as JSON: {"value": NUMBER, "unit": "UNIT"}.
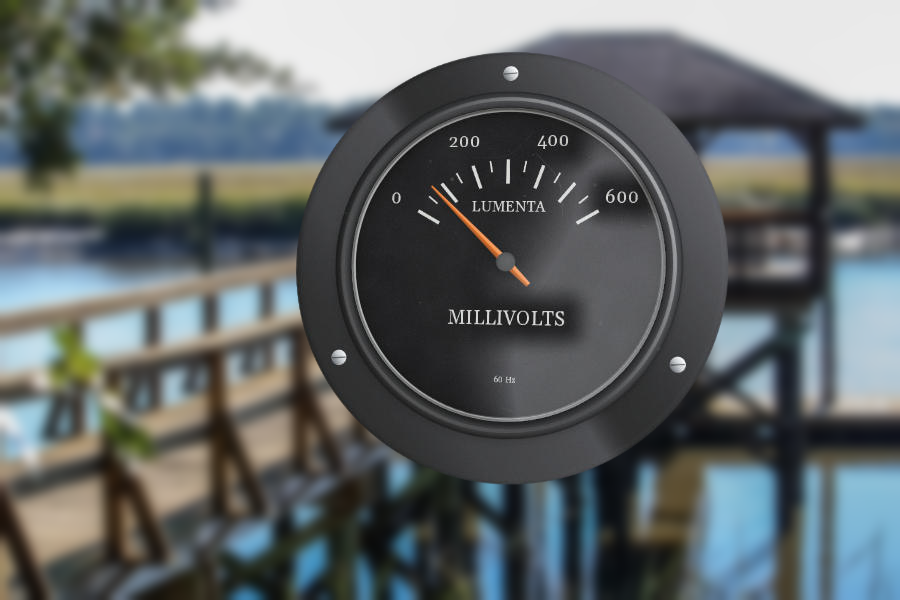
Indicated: {"value": 75, "unit": "mV"}
